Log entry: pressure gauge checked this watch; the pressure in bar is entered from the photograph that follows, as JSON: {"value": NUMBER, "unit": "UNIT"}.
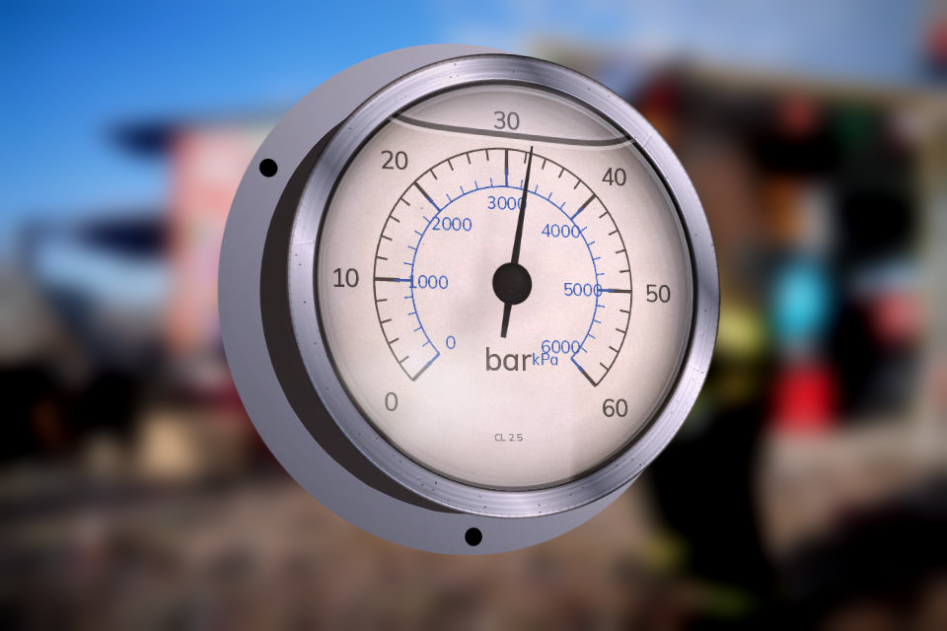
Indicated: {"value": 32, "unit": "bar"}
